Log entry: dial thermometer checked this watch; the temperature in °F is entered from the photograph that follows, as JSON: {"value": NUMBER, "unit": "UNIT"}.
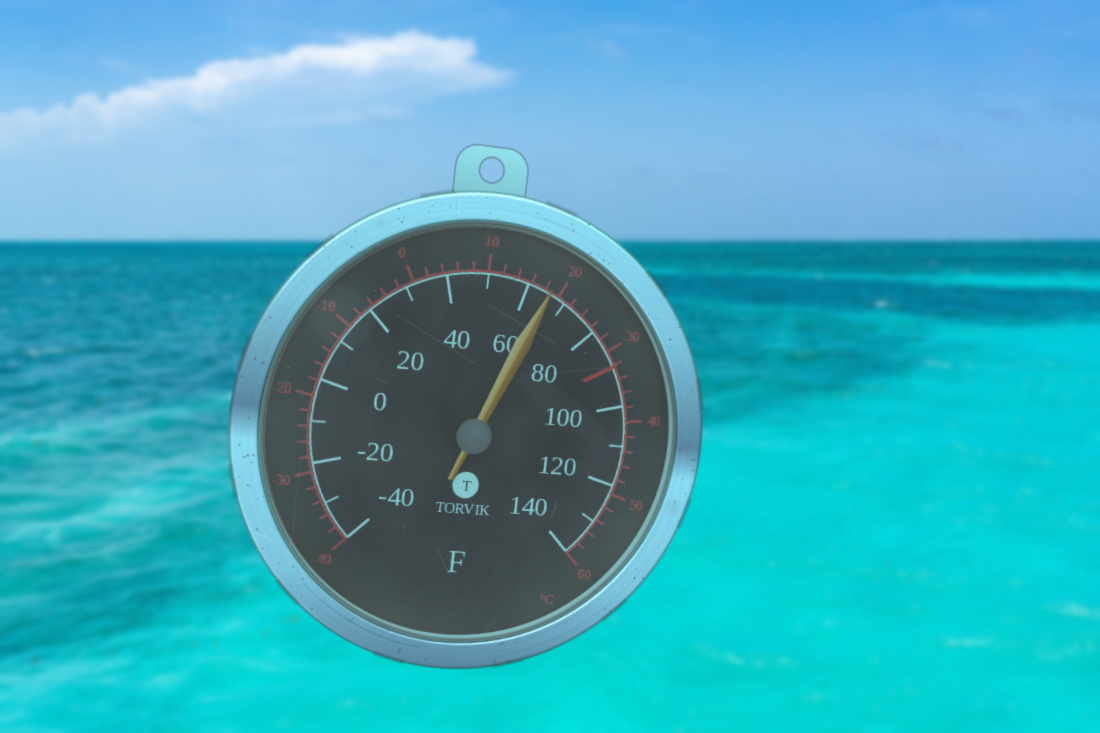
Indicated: {"value": 65, "unit": "°F"}
